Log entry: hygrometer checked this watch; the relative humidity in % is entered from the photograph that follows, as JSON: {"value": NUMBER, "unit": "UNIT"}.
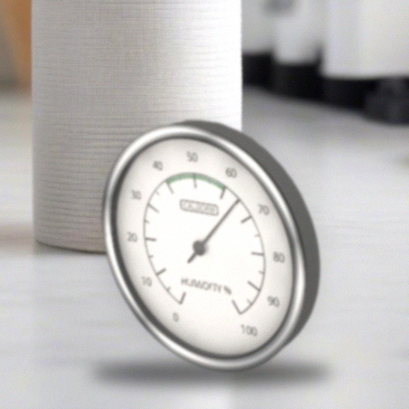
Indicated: {"value": 65, "unit": "%"}
